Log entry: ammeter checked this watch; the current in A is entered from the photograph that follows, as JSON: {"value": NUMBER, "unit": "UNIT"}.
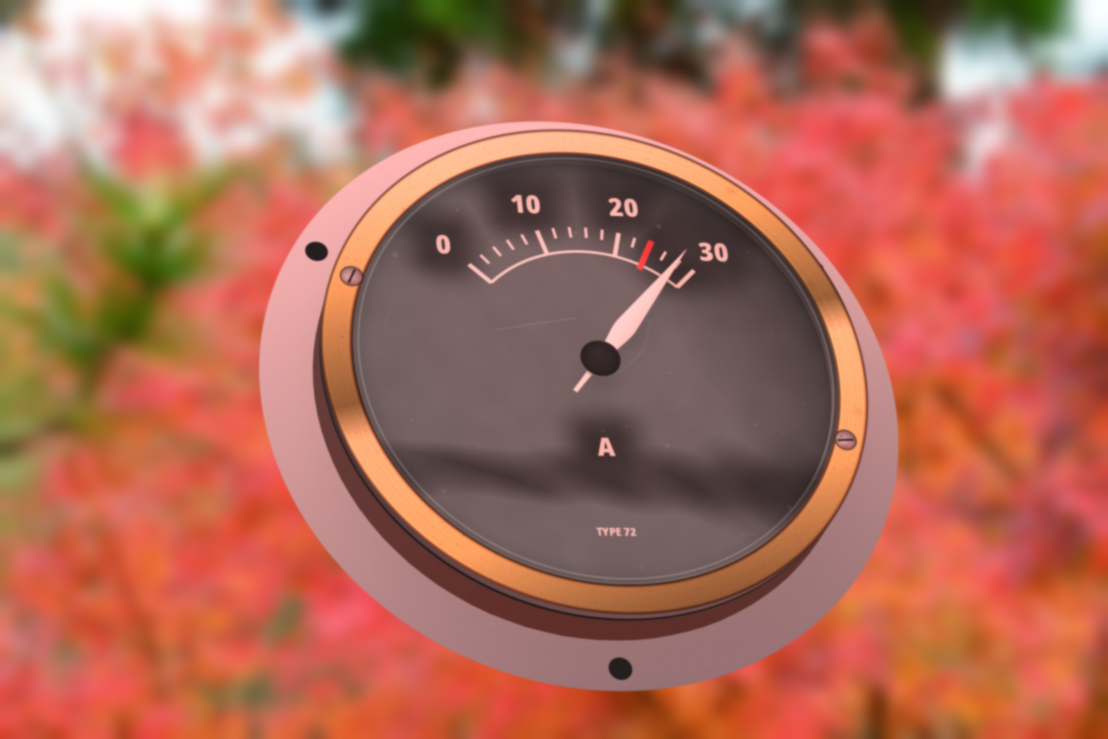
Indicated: {"value": 28, "unit": "A"}
